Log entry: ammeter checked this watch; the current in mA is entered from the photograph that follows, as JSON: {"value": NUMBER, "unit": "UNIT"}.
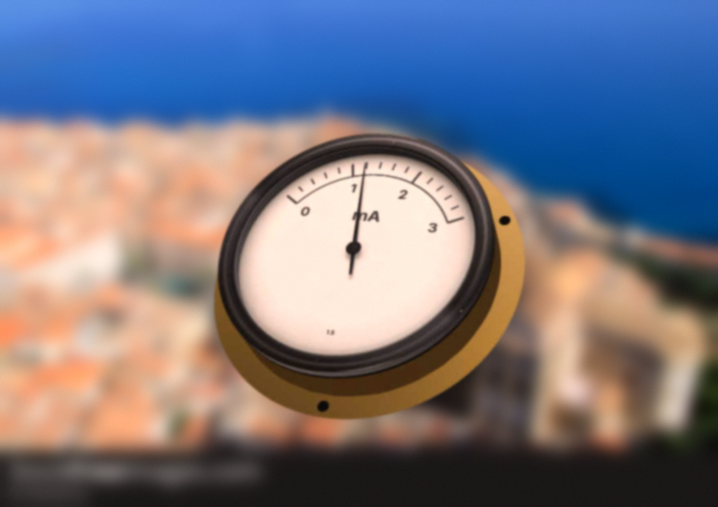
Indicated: {"value": 1.2, "unit": "mA"}
